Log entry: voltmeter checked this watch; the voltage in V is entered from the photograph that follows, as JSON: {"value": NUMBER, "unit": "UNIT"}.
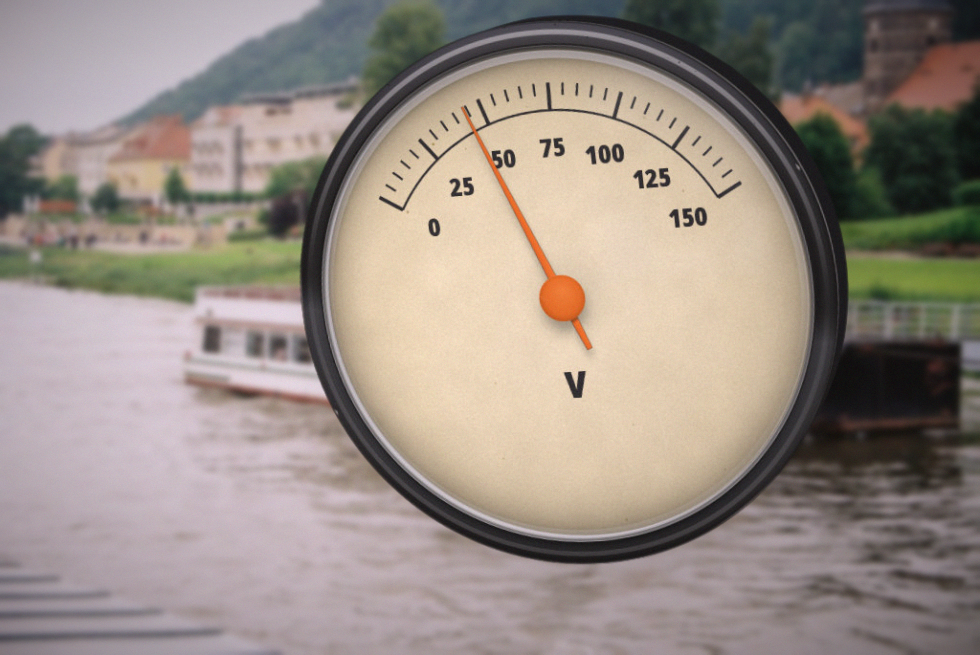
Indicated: {"value": 45, "unit": "V"}
